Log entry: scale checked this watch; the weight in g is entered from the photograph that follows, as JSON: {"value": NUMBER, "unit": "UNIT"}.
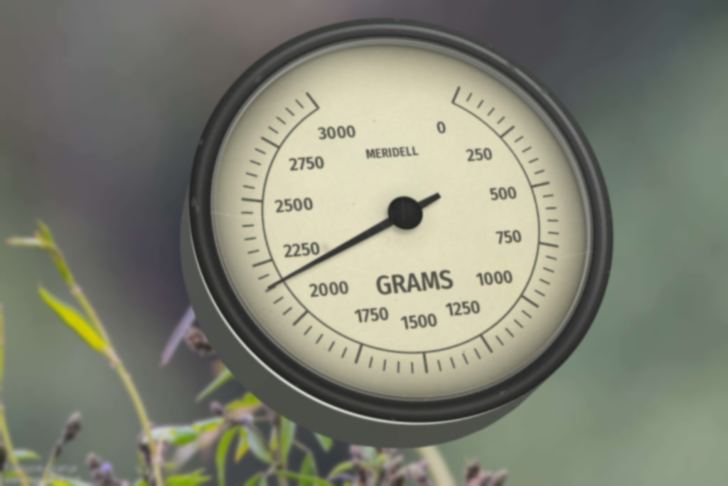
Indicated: {"value": 2150, "unit": "g"}
